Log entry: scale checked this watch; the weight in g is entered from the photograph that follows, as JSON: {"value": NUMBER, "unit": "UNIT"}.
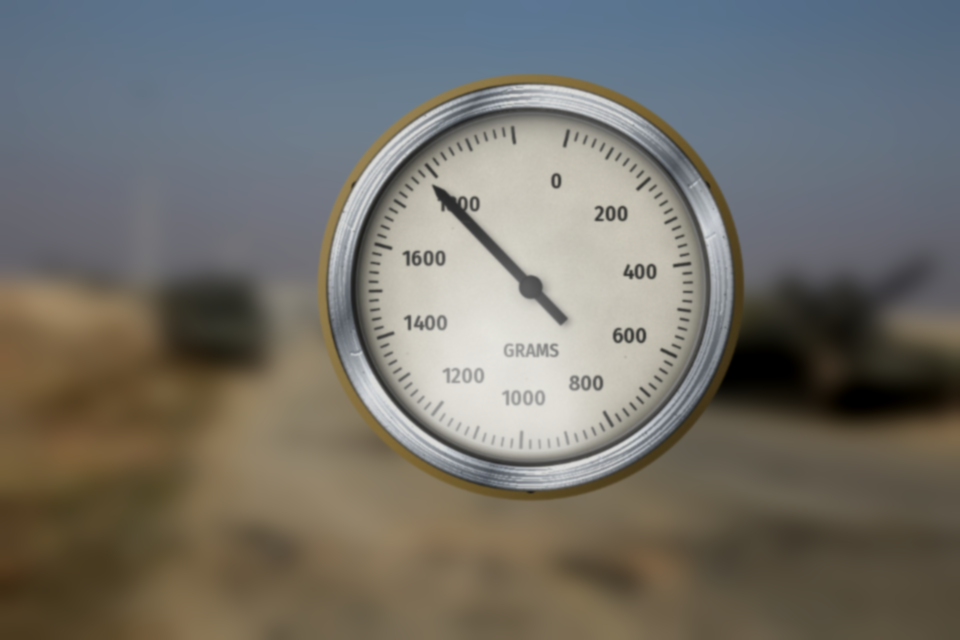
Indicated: {"value": 1780, "unit": "g"}
